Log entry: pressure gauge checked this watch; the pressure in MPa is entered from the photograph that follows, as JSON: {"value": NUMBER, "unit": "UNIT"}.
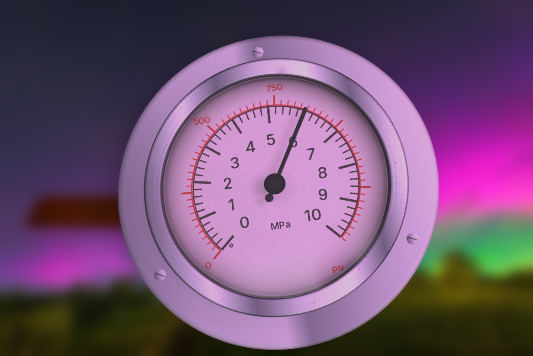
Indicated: {"value": 6, "unit": "MPa"}
